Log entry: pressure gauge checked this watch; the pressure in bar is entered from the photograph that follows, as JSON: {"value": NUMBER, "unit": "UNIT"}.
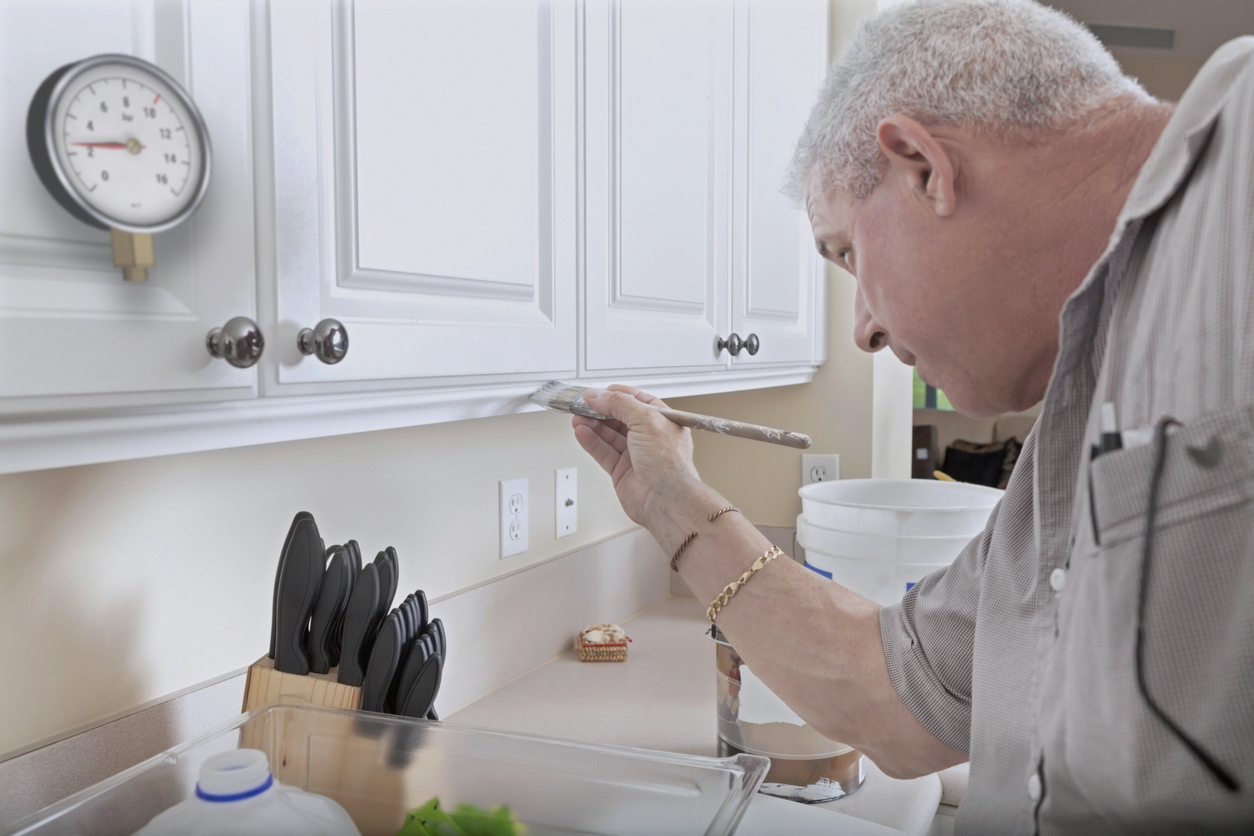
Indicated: {"value": 2.5, "unit": "bar"}
